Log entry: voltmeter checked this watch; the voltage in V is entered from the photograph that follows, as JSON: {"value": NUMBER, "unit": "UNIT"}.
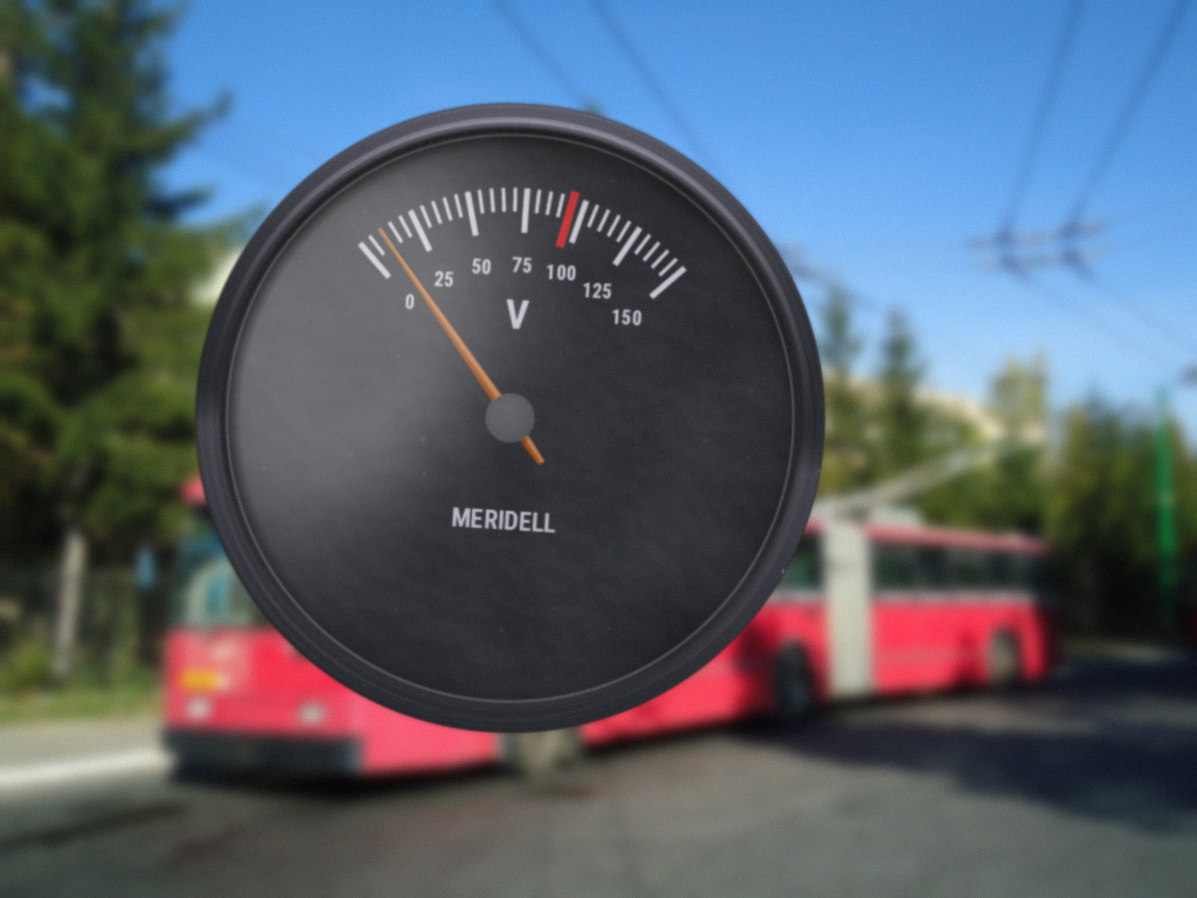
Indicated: {"value": 10, "unit": "V"}
